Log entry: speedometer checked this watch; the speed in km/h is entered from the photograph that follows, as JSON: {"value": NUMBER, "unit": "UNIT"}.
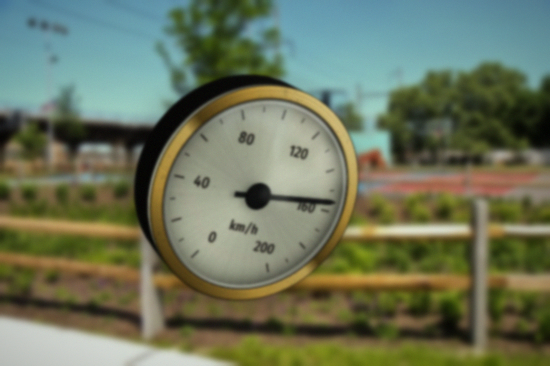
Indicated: {"value": 155, "unit": "km/h"}
